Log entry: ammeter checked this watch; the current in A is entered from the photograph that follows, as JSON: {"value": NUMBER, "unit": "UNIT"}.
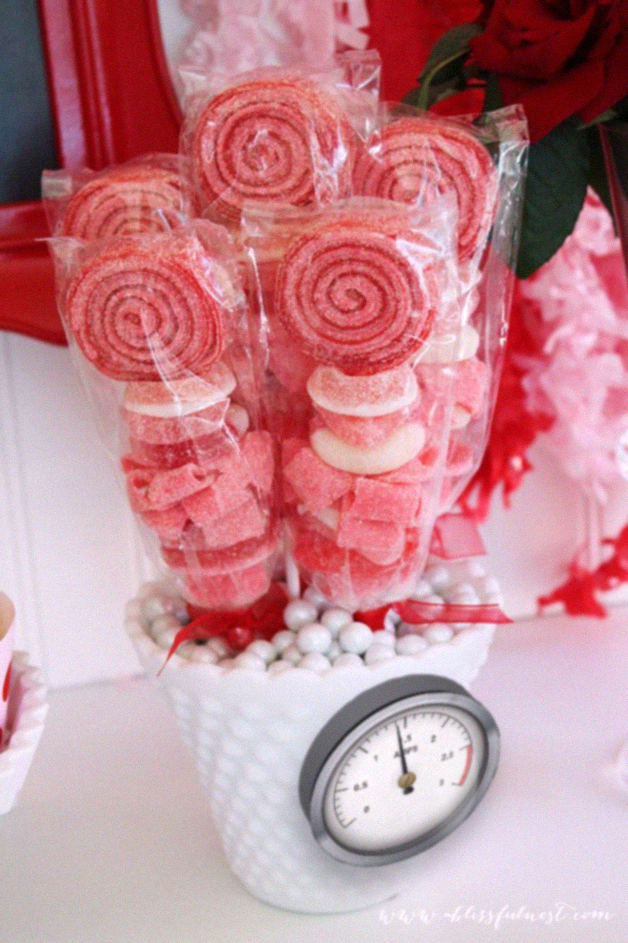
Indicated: {"value": 1.4, "unit": "A"}
